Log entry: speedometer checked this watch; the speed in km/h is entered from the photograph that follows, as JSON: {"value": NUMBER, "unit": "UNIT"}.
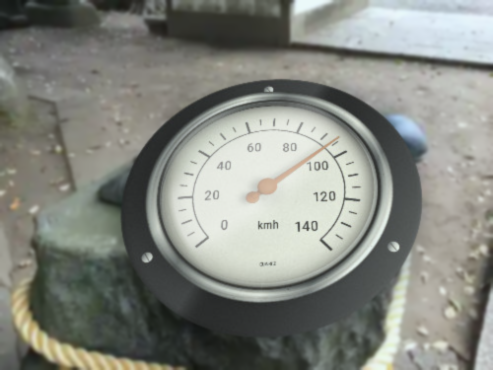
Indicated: {"value": 95, "unit": "km/h"}
